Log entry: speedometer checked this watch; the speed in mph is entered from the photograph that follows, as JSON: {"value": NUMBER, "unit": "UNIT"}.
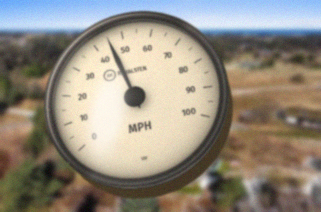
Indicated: {"value": 45, "unit": "mph"}
